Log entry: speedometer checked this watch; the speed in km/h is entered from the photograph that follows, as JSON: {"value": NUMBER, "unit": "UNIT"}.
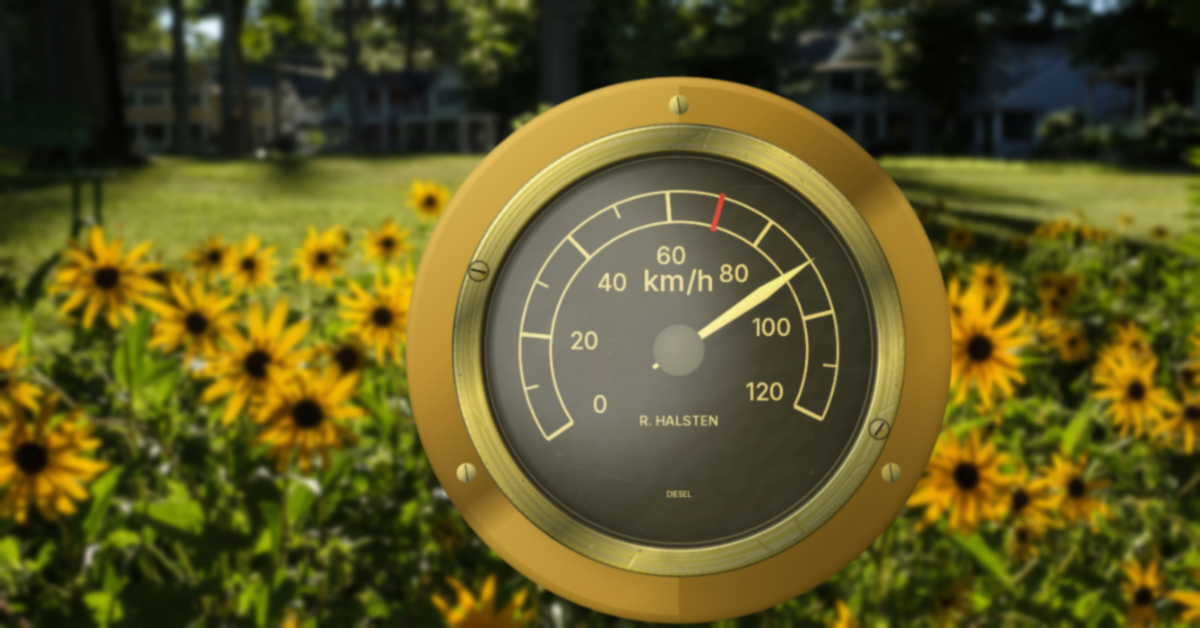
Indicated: {"value": 90, "unit": "km/h"}
